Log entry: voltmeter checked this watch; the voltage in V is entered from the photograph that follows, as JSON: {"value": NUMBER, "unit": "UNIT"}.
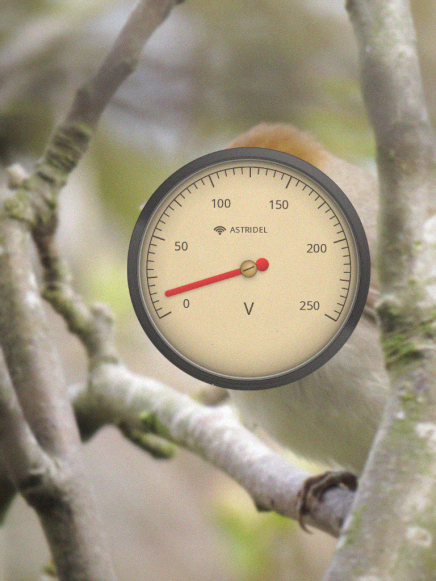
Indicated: {"value": 12.5, "unit": "V"}
